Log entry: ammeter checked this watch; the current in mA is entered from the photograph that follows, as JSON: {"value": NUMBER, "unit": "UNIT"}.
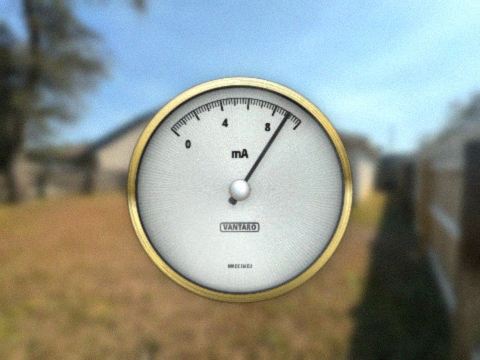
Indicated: {"value": 9, "unit": "mA"}
